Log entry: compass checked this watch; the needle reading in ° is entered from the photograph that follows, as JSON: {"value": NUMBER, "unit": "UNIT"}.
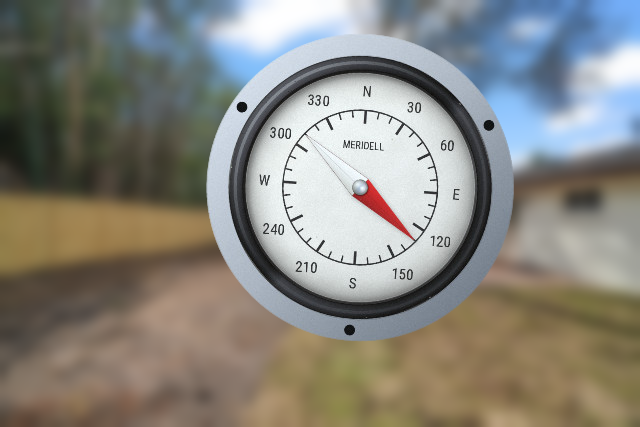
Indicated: {"value": 130, "unit": "°"}
